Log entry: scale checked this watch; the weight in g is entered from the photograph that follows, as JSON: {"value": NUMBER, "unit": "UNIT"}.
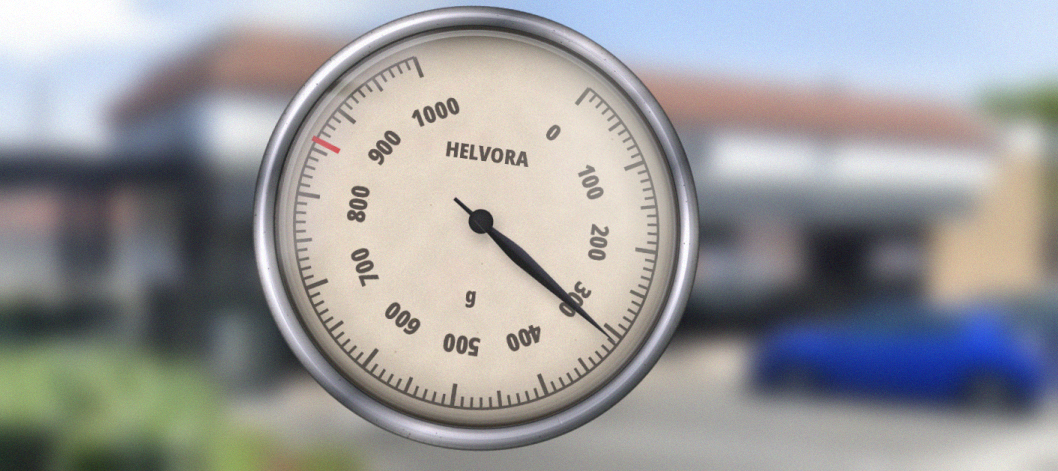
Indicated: {"value": 310, "unit": "g"}
